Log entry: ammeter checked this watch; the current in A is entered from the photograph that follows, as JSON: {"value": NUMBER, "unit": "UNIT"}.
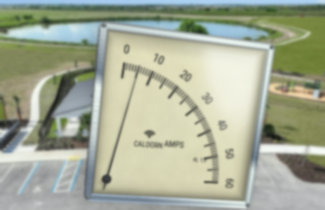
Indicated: {"value": 5, "unit": "A"}
